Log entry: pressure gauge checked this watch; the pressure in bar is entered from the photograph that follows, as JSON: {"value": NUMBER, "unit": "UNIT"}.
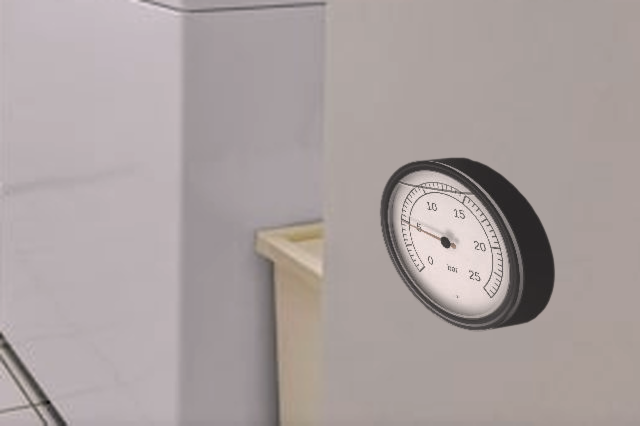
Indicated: {"value": 5, "unit": "bar"}
